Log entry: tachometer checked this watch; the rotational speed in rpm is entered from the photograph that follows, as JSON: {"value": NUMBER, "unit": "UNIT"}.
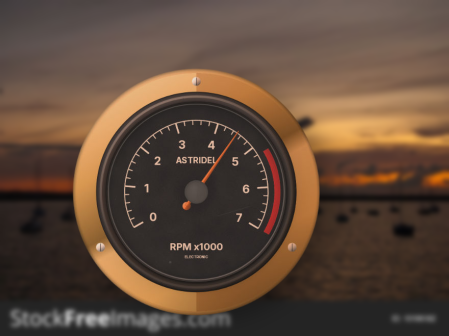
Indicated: {"value": 4500, "unit": "rpm"}
